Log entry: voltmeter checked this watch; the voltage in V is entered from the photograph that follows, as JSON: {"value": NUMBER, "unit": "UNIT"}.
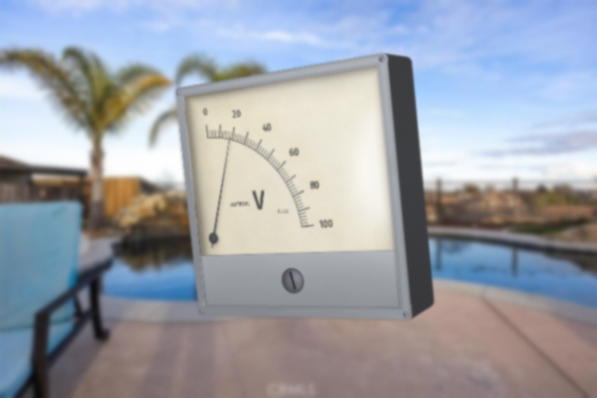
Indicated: {"value": 20, "unit": "V"}
